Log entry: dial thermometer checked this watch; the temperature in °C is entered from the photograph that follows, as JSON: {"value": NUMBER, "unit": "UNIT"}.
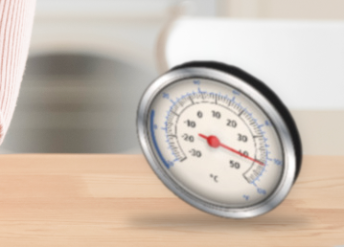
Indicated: {"value": 40, "unit": "°C"}
